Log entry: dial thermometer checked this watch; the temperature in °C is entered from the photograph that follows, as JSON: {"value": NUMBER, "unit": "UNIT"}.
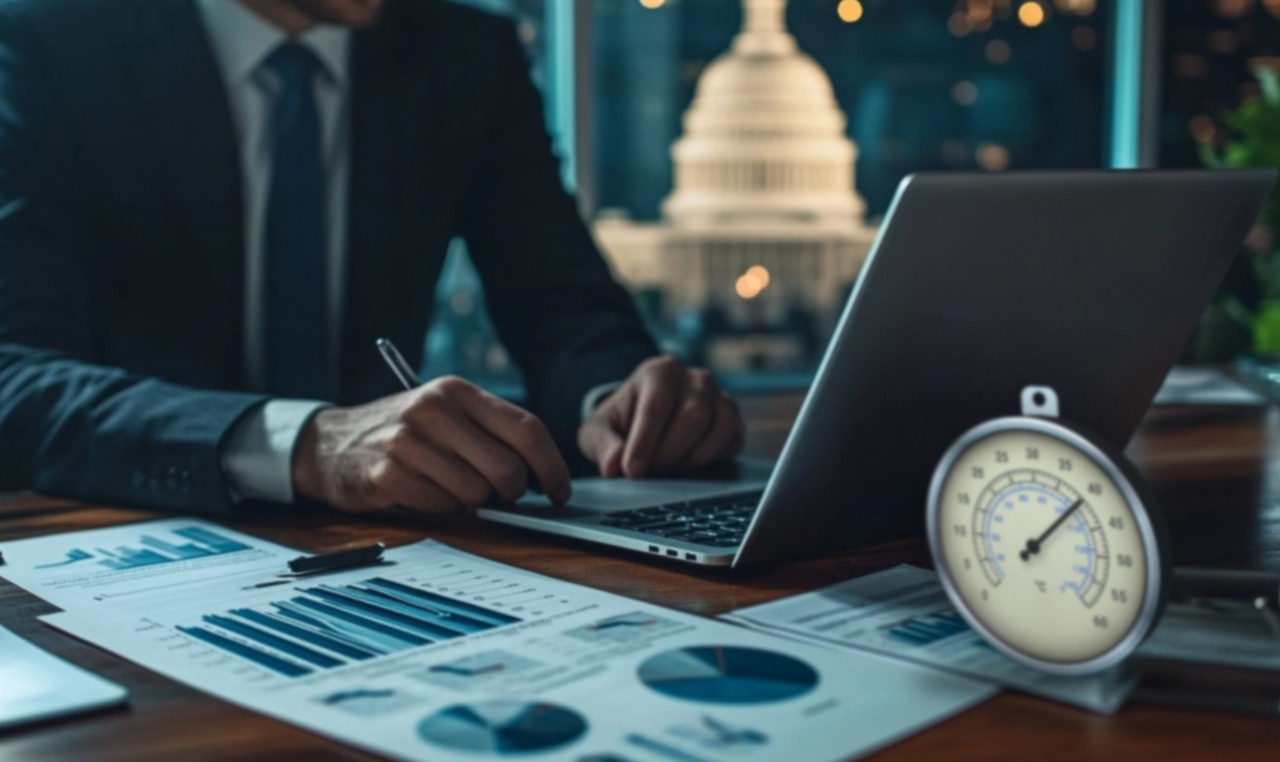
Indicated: {"value": 40, "unit": "°C"}
